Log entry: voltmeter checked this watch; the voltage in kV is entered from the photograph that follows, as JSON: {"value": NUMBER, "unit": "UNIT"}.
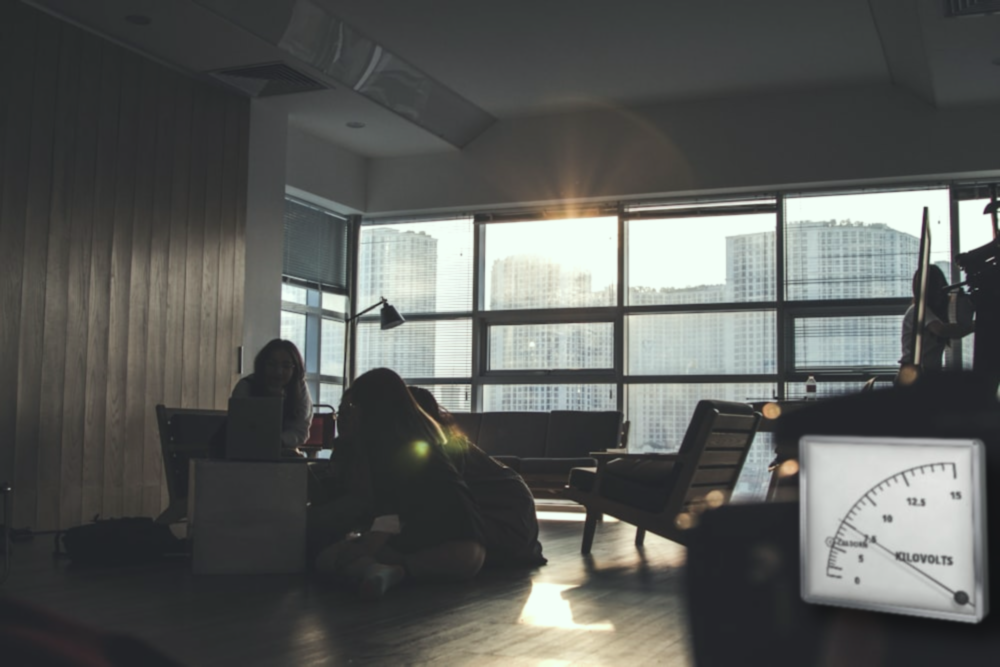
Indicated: {"value": 7.5, "unit": "kV"}
